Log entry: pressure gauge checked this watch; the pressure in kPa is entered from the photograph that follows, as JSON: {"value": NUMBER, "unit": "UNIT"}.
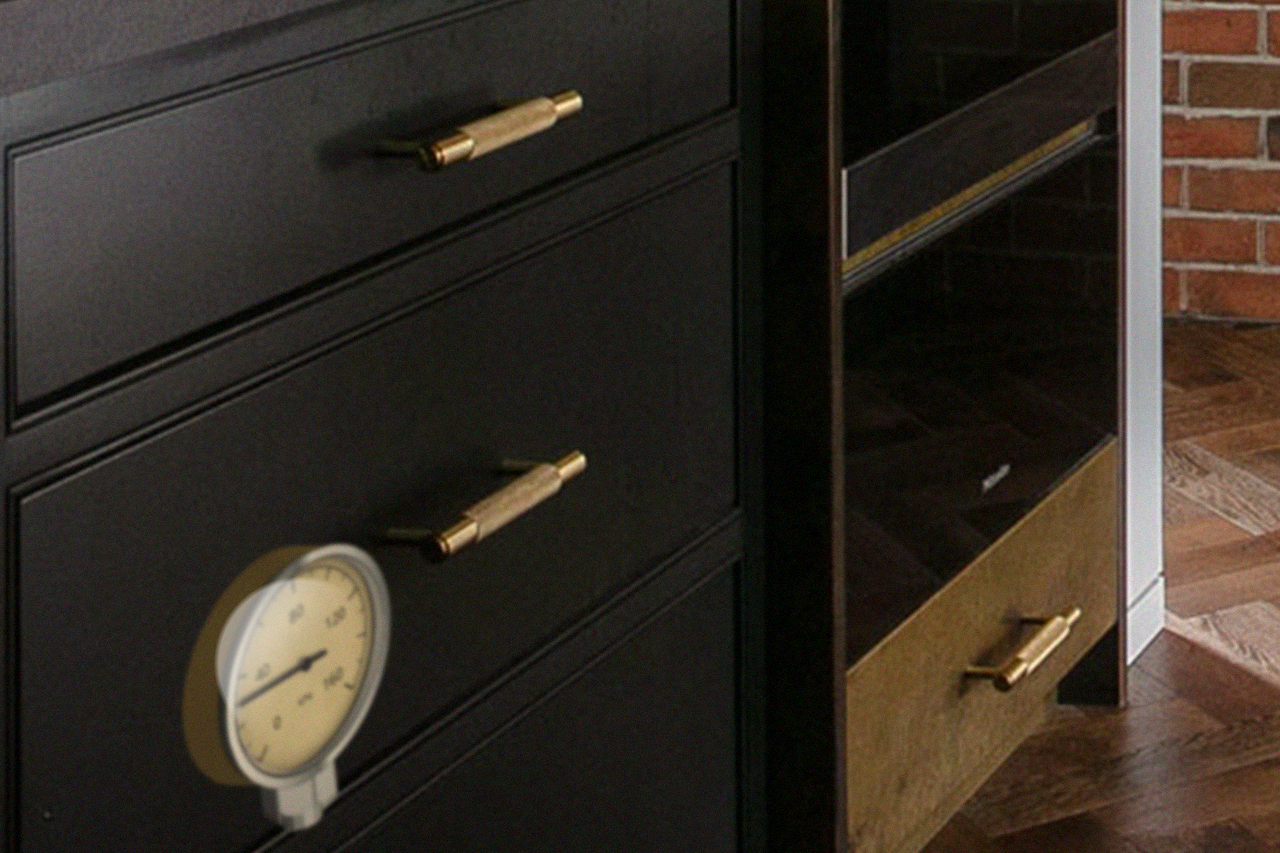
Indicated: {"value": 30, "unit": "kPa"}
